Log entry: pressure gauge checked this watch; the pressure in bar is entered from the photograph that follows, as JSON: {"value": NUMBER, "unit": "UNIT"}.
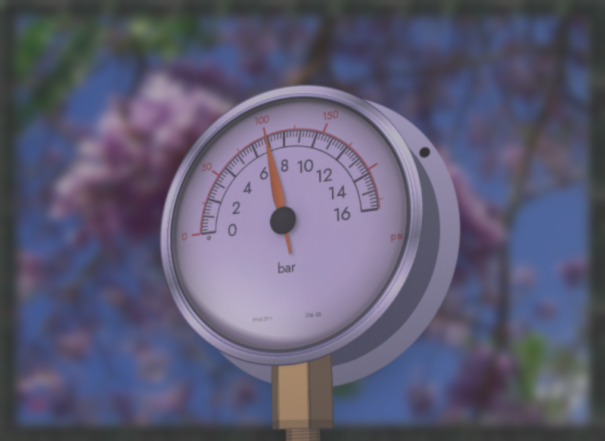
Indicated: {"value": 7, "unit": "bar"}
